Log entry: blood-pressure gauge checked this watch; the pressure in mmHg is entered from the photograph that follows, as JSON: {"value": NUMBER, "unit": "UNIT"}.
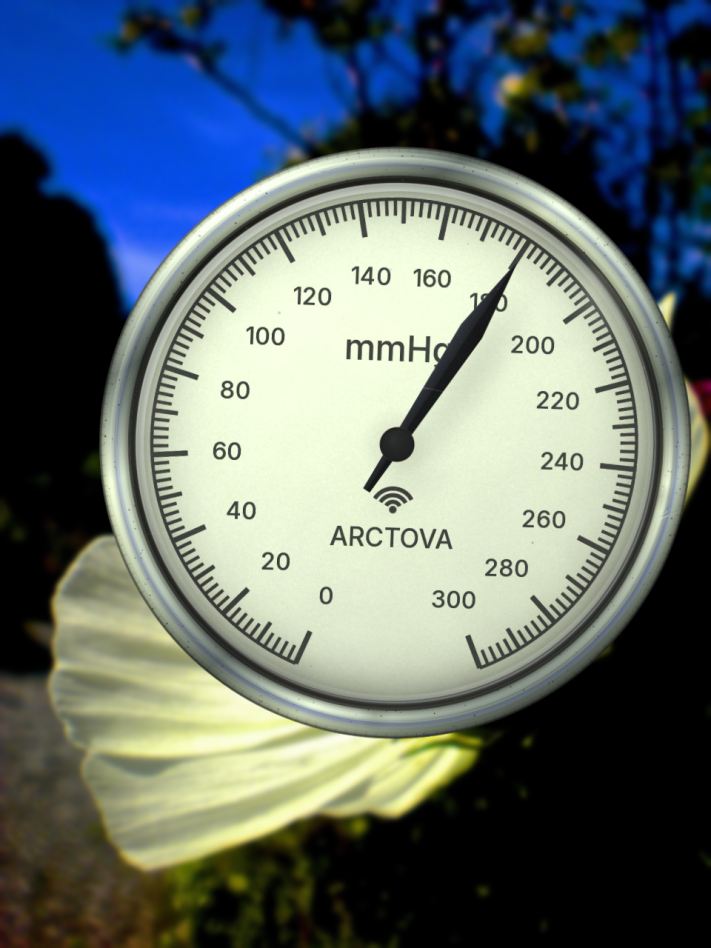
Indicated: {"value": 180, "unit": "mmHg"}
